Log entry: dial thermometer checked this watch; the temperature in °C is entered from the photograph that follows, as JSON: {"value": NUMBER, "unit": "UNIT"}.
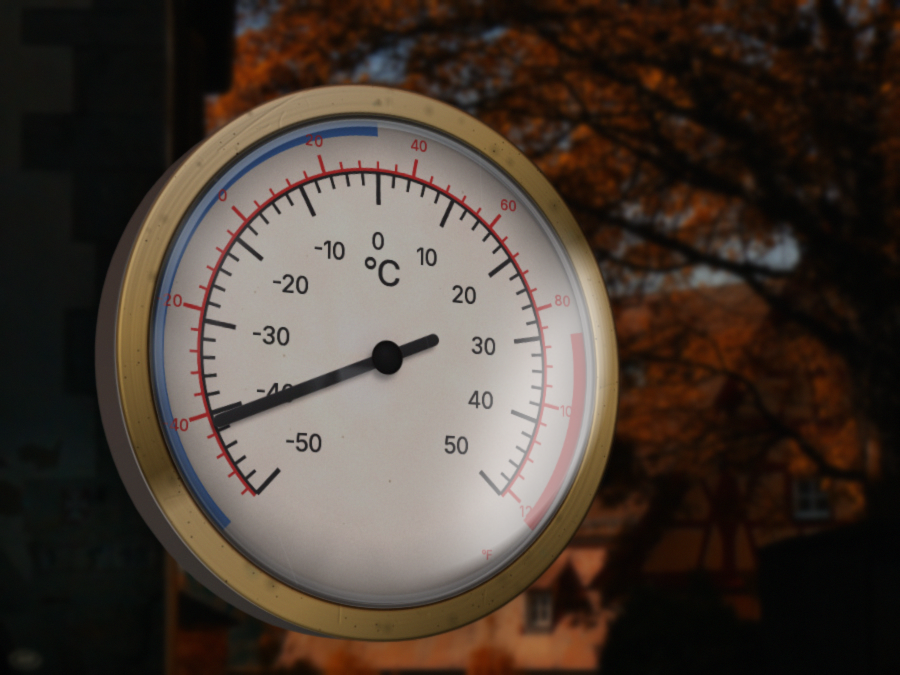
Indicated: {"value": -41, "unit": "°C"}
